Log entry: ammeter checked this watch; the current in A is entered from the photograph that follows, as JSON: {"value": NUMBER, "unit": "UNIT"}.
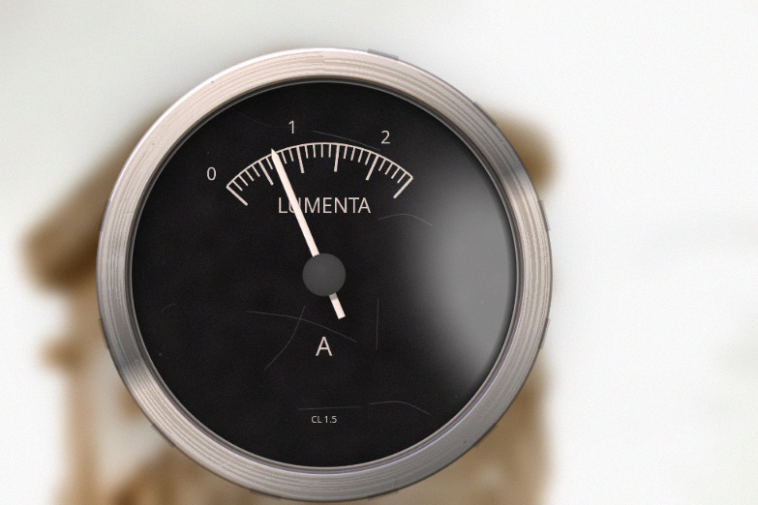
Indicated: {"value": 0.7, "unit": "A"}
